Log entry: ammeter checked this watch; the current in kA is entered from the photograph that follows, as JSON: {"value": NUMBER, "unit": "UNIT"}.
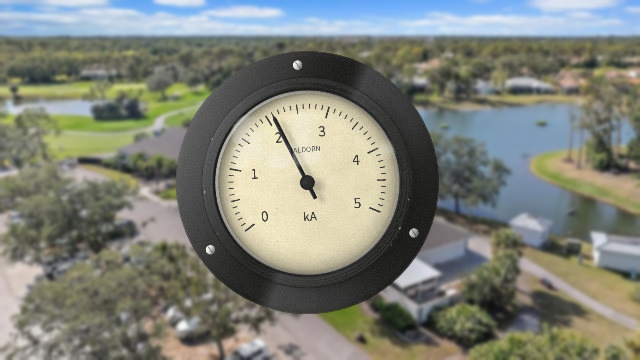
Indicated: {"value": 2.1, "unit": "kA"}
